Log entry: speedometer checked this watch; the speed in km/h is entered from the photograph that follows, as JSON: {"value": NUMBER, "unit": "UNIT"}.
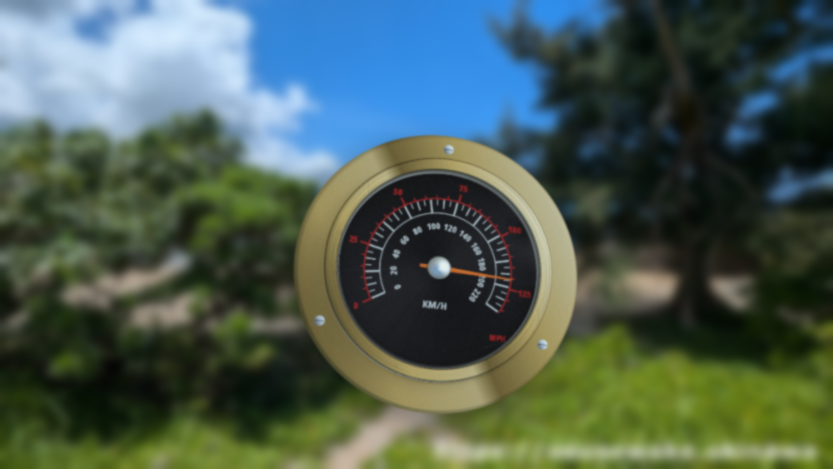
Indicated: {"value": 195, "unit": "km/h"}
